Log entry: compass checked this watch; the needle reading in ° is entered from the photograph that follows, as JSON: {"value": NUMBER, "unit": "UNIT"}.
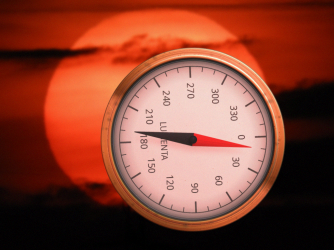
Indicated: {"value": 10, "unit": "°"}
